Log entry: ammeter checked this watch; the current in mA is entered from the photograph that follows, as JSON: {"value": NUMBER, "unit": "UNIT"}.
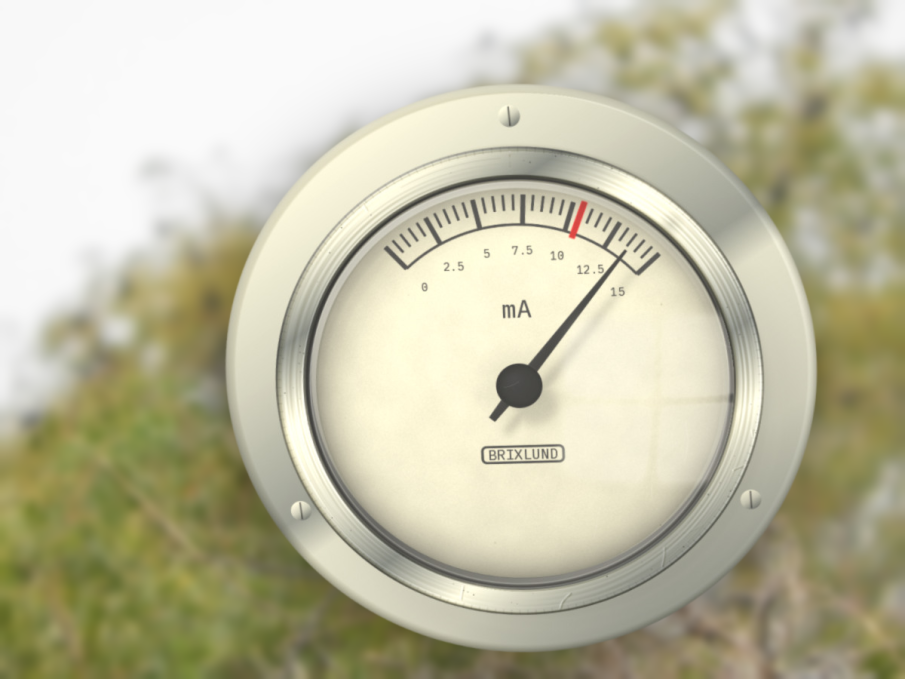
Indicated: {"value": 13.5, "unit": "mA"}
